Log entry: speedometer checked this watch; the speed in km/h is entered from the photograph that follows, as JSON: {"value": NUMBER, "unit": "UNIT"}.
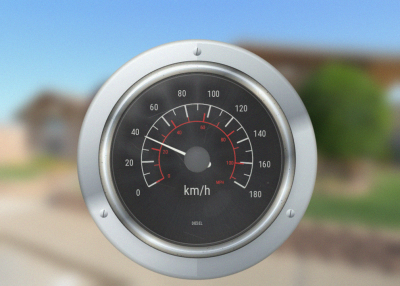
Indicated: {"value": 40, "unit": "km/h"}
